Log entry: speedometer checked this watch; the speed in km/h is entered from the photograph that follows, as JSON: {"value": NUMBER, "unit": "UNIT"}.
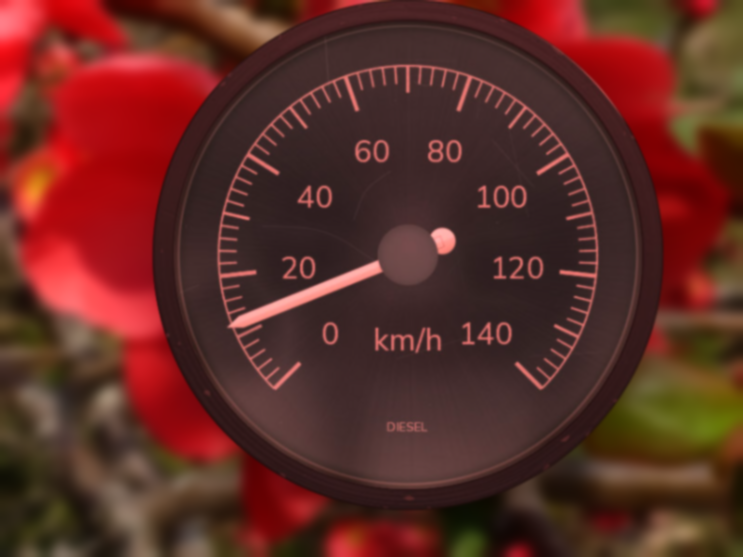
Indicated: {"value": 12, "unit": "km/h"}
